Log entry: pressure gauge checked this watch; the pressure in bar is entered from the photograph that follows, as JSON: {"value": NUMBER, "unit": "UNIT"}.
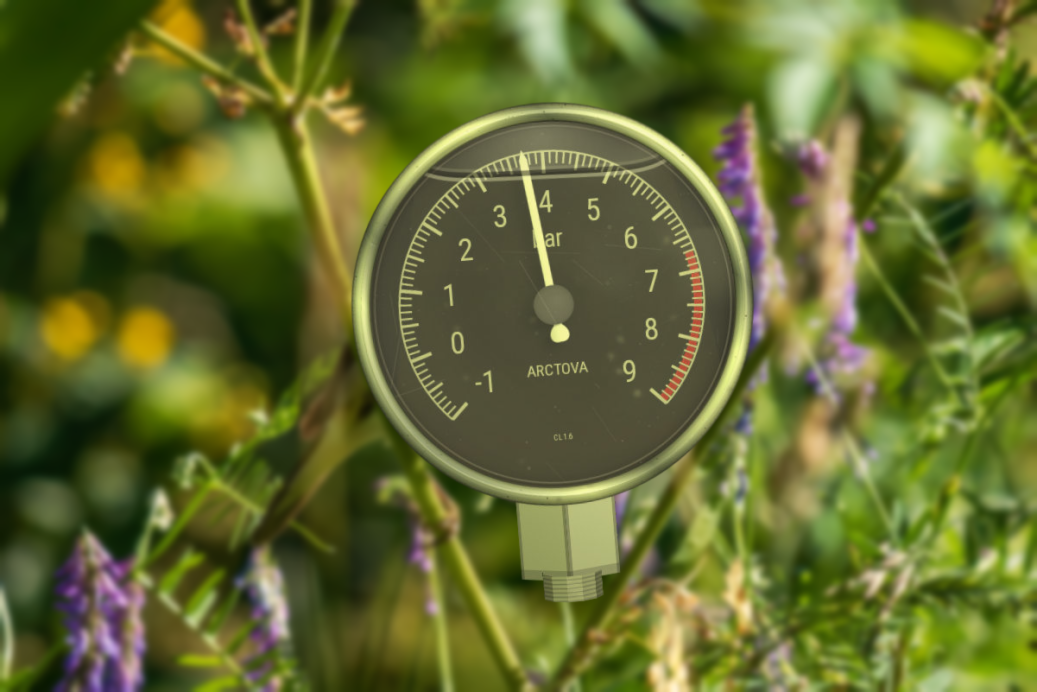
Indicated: {"value": 3.7, "unit": "bar"}
